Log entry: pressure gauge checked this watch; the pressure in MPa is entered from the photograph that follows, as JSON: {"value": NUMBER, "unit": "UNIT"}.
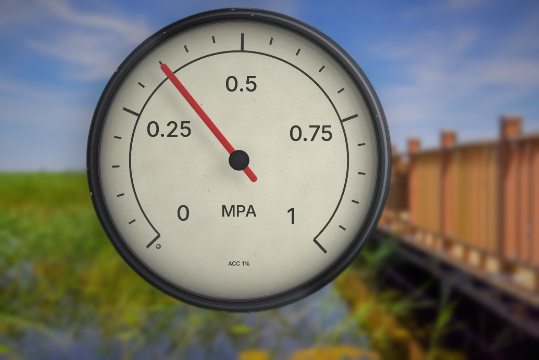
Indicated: {"value": 0.35, "unit": "MPa"}
